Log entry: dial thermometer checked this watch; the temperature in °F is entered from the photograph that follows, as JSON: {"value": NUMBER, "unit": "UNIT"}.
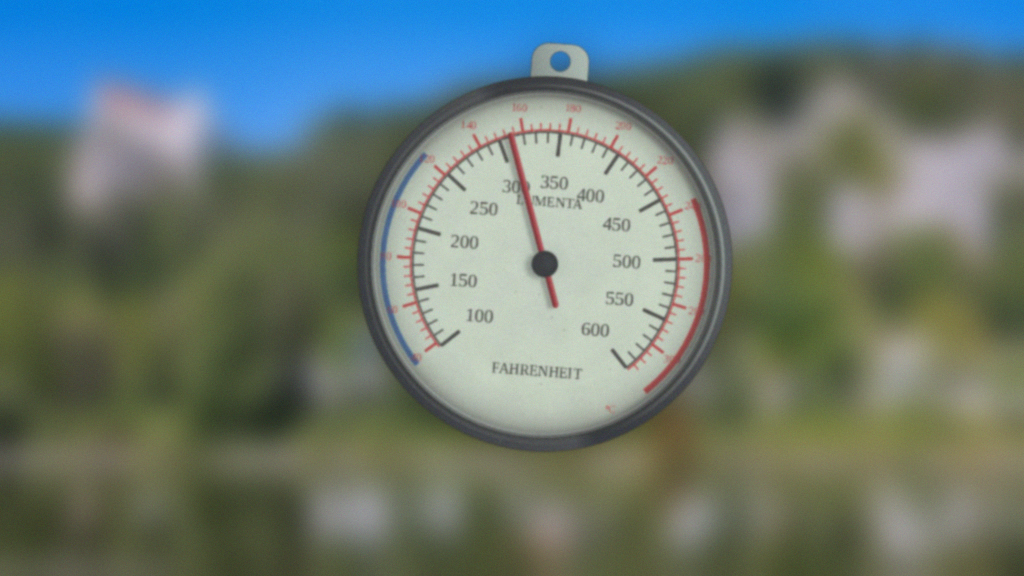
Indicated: {"value": 310, "unit": "°F"}
